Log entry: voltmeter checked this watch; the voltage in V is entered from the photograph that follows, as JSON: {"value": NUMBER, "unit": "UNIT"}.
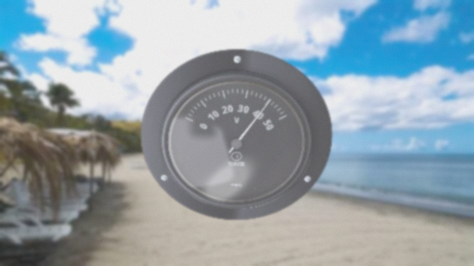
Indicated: {"value": 40, "unit": "V"}
